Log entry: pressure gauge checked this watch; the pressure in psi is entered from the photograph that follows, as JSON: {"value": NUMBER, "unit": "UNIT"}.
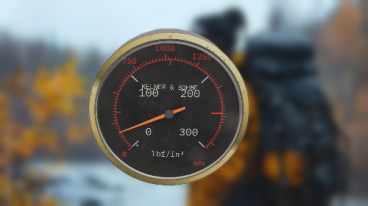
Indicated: {"value": 25, "unit": "psi"}
